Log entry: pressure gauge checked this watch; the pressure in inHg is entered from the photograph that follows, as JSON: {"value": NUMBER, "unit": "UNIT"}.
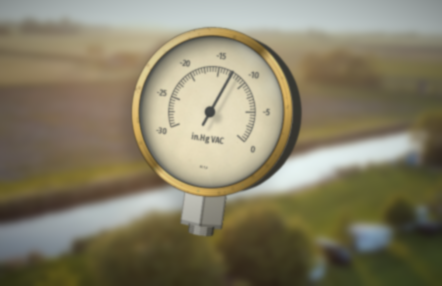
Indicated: {"value": -12.5, "unit": "inHg"}
